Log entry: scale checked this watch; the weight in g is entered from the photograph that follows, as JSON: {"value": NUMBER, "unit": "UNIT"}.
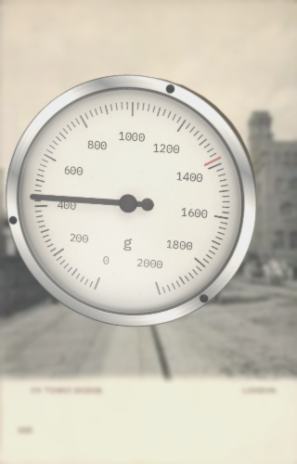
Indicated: {"value": 440, "unit": "g"}
